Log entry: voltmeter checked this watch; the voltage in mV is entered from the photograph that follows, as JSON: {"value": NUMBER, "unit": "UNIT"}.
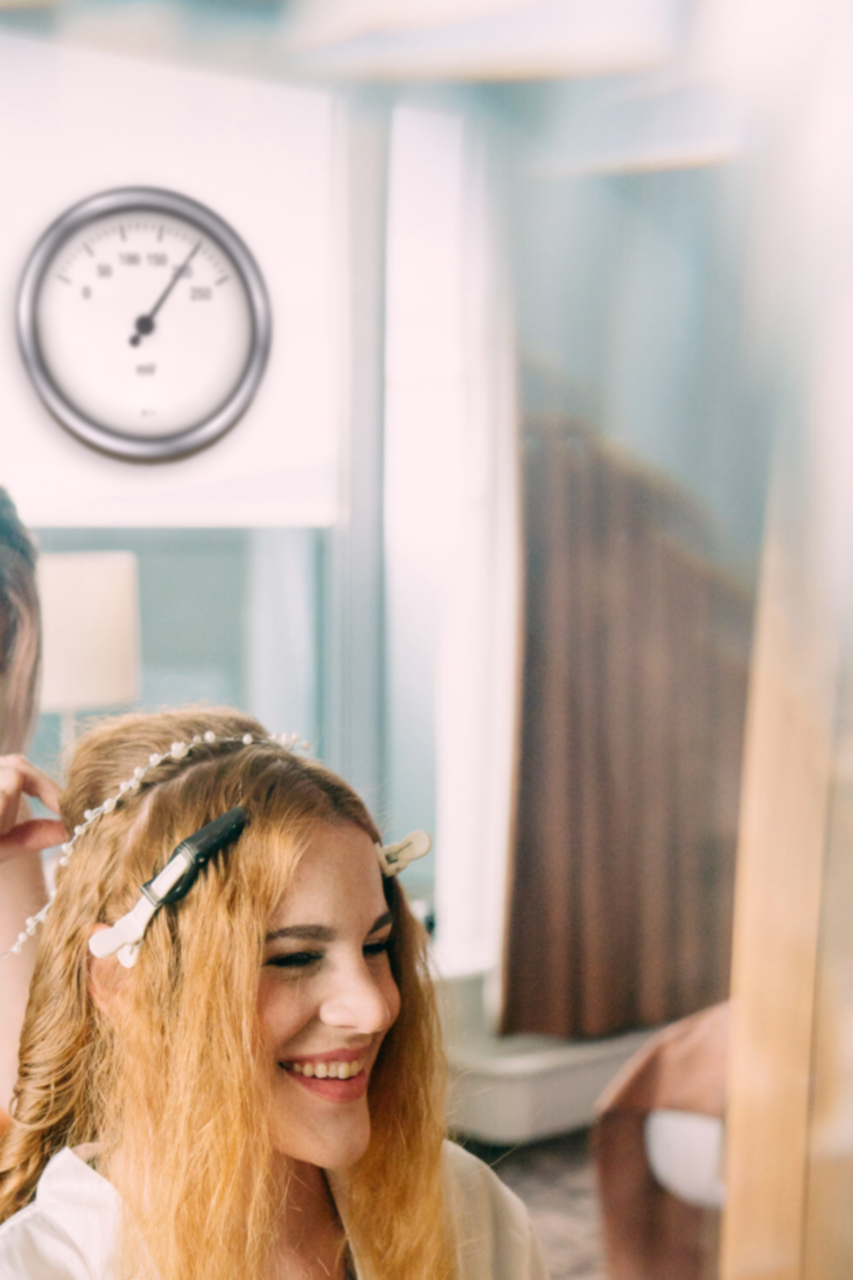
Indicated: {"value": 200, "unit": "mV"}
